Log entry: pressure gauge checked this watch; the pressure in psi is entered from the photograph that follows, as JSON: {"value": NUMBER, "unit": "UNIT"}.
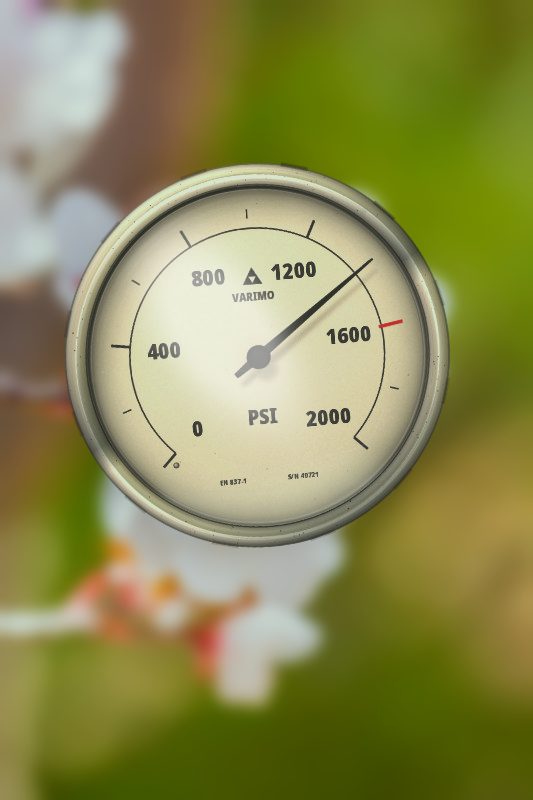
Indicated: {"value": 1400, "unit": "psi"}
